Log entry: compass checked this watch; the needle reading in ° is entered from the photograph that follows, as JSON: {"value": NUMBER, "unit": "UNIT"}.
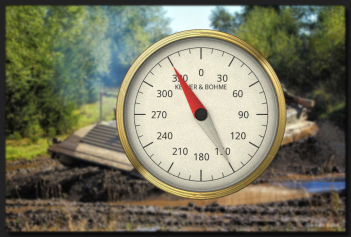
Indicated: {"value": 330, "unit": "°"}
